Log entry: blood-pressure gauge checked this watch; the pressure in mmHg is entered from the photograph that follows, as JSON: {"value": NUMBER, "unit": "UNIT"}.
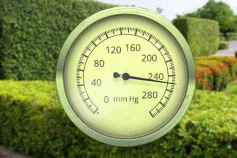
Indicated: {"value": 250, "unit": "mmHg"}
